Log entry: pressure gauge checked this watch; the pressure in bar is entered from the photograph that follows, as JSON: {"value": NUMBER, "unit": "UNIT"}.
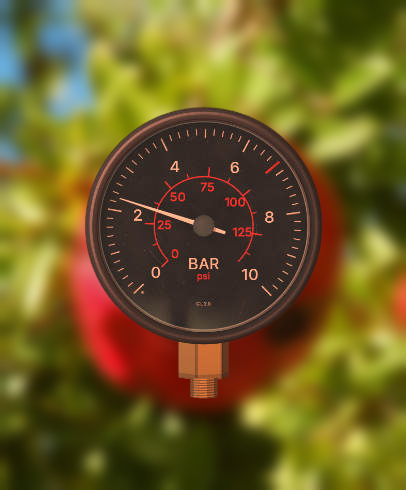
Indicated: {"value": 2.3, "unit": "bar"}
